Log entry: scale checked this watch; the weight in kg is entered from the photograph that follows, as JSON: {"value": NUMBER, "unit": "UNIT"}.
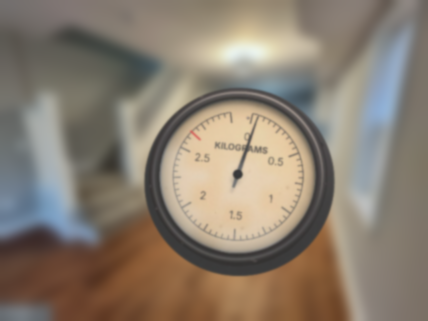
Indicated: {"value": 0.05, "unit": "kg"}
